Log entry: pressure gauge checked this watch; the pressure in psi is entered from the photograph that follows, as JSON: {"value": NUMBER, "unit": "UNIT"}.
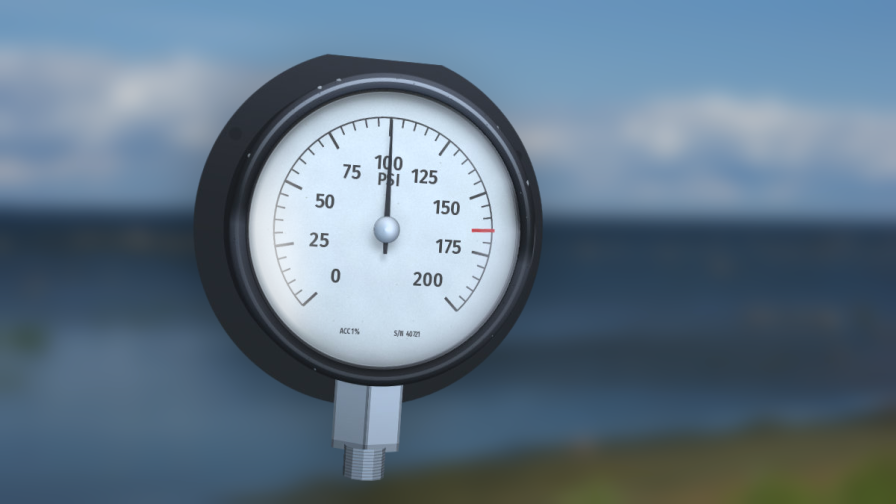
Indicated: {"value": 100, "unit": "psi"}
